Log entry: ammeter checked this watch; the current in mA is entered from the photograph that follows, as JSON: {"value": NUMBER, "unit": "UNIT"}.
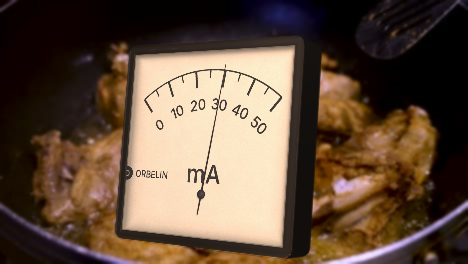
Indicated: {"value": 30, "unit": "mA"}
